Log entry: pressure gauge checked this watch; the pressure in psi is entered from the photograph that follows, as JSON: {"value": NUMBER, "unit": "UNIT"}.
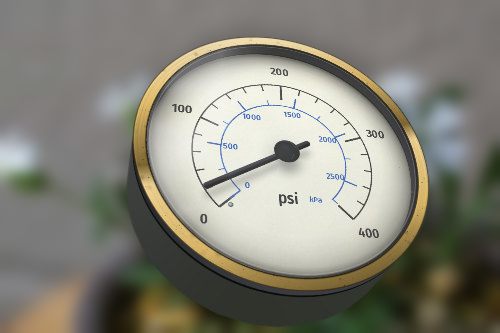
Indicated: {"value": 20, "unit": "psi"}
